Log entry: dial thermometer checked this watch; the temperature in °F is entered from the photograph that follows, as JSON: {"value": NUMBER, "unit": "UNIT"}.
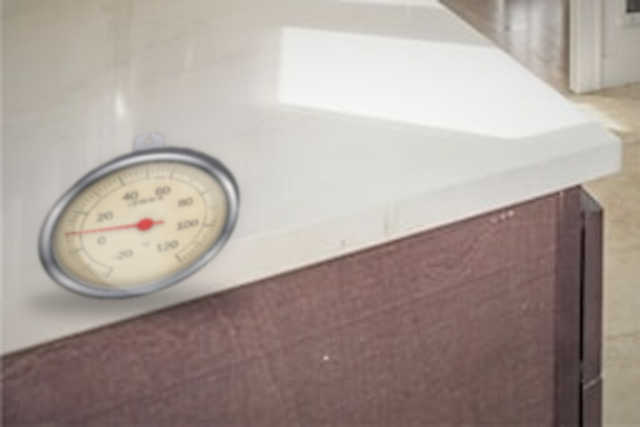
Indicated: {"value": 10, "unit": "°F"}
